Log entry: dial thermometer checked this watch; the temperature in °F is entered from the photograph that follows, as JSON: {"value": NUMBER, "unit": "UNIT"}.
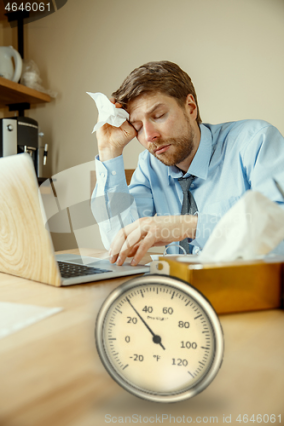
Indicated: {"value": 30, "unit": "°F"}
